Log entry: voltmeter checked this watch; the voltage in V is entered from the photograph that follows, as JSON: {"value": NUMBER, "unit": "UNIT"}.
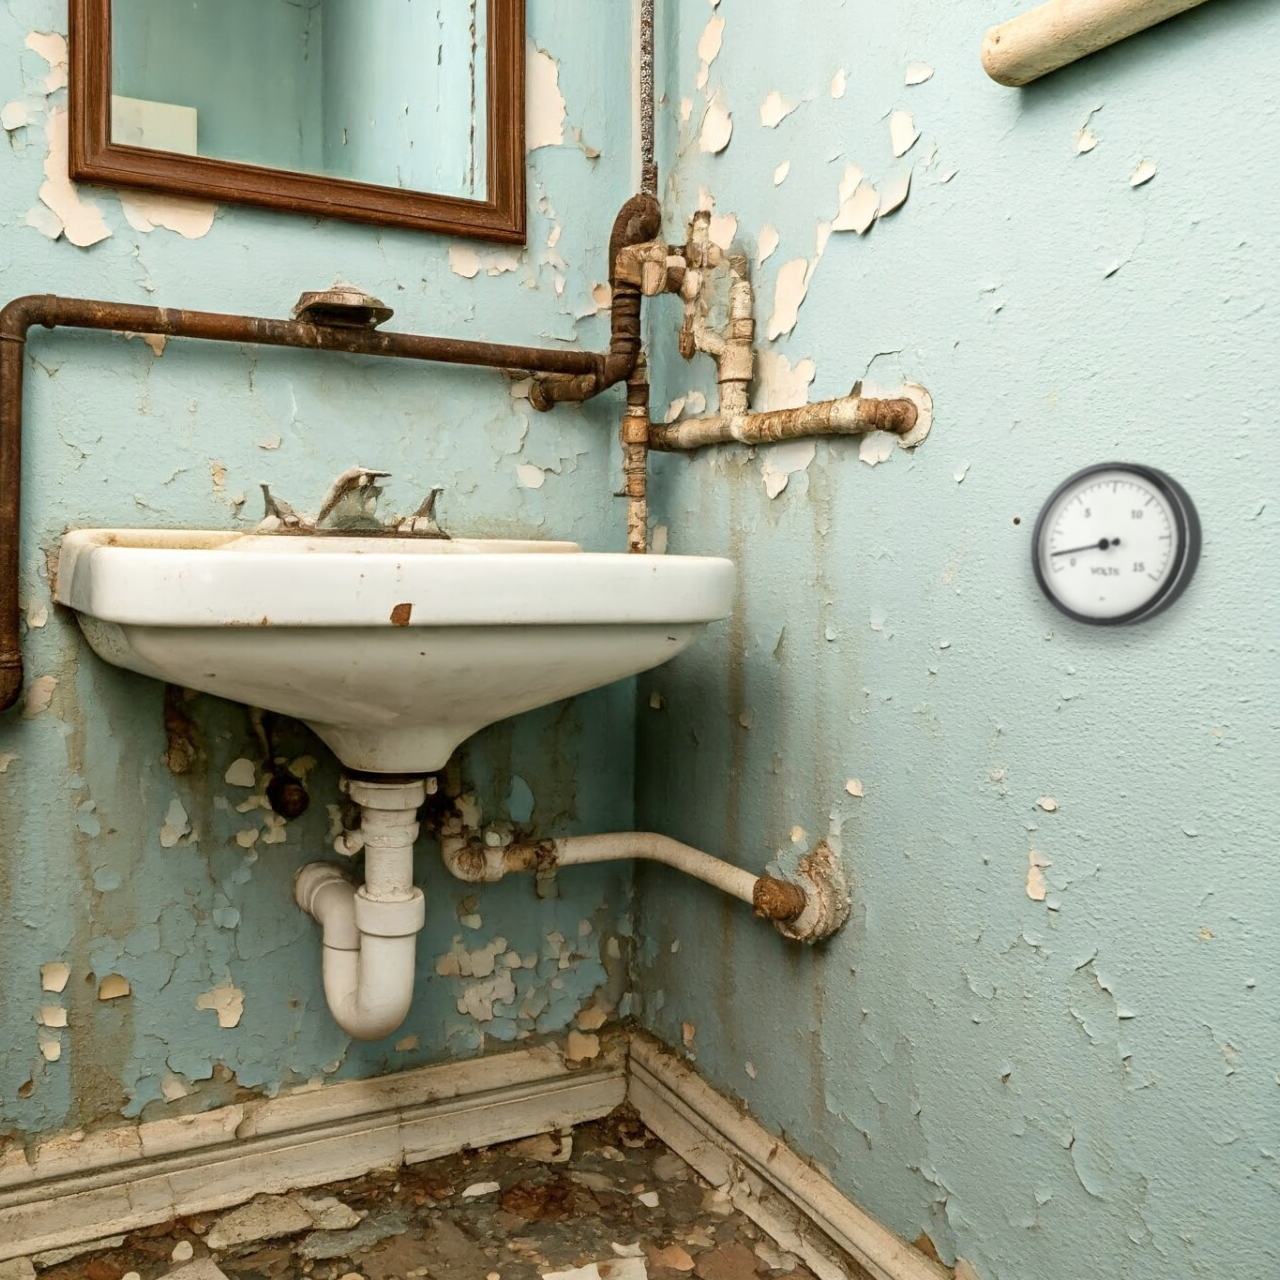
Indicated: {"value": 1, "unit": "V"}
